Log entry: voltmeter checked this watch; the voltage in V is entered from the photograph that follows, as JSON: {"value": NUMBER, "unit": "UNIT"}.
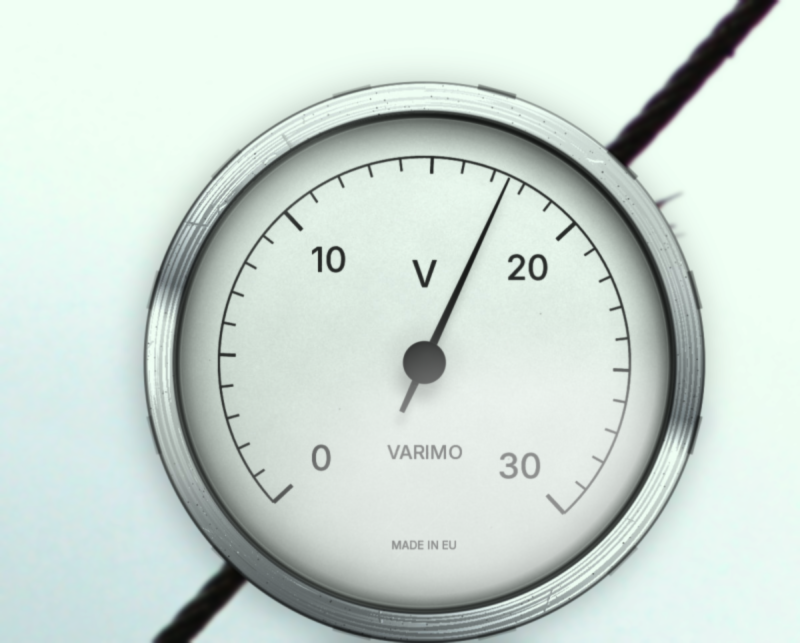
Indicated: {"value": 17.5, "unit": "V"}
